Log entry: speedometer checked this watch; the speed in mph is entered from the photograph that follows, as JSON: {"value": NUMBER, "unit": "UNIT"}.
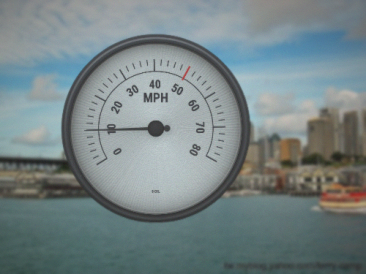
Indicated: {"value": 10, "unit": "mph"}
